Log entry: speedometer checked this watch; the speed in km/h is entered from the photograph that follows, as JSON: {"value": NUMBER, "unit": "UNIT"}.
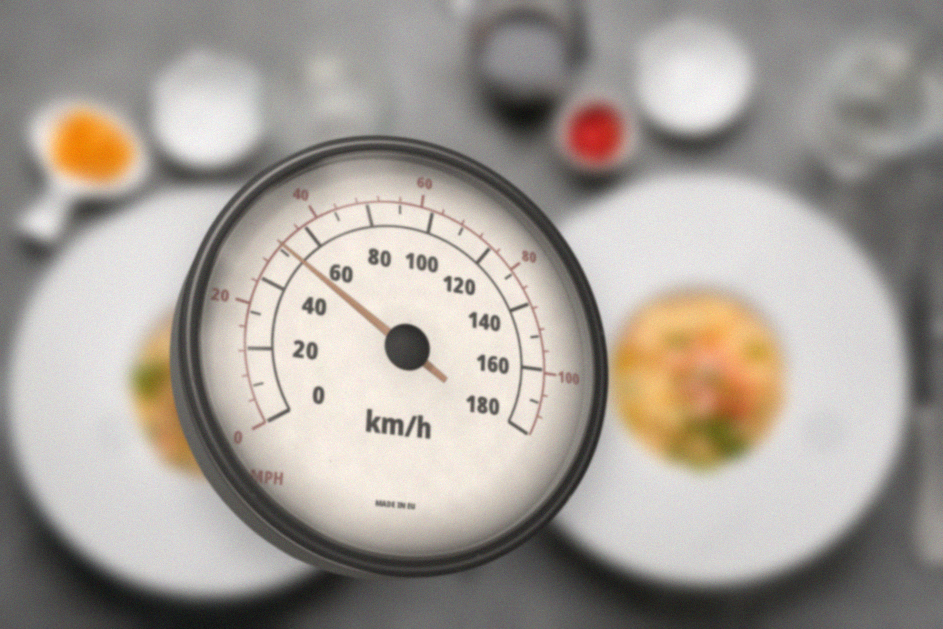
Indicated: {"value": 50, "unit": "km/h"}
